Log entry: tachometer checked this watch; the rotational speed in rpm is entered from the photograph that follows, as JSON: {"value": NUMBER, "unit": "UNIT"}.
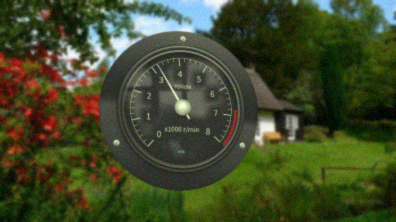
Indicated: {"value": 3200, "unit": "rpm"}
